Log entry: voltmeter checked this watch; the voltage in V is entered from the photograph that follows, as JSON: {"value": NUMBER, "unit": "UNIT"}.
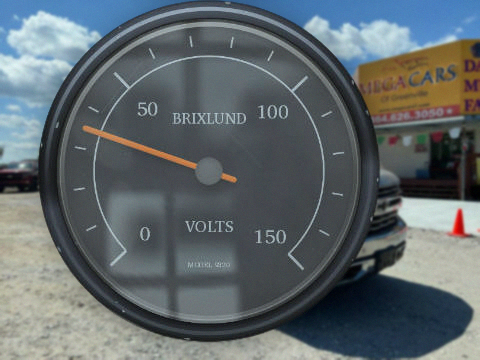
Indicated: {"value": 35, "unit": "V"}
